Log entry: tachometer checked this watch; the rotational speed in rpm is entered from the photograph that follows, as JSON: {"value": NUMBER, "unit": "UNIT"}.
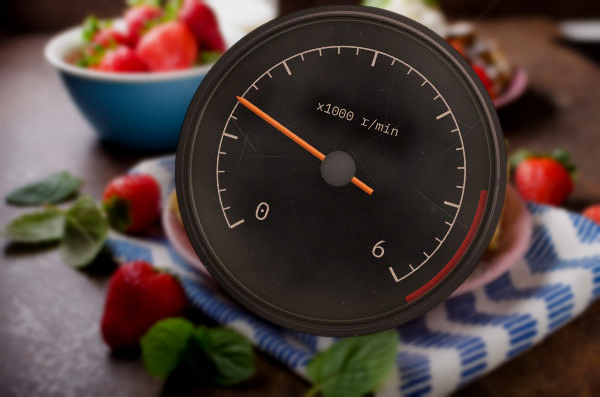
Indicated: {"value": 1400, "unit": "rpm"}
